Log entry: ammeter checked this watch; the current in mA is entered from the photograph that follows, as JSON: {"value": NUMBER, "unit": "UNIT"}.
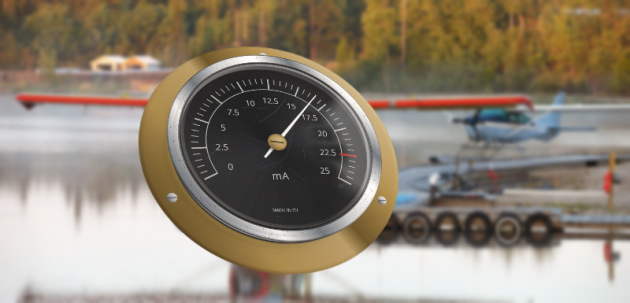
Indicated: {"value": 16.5, "unit": "mA"}
